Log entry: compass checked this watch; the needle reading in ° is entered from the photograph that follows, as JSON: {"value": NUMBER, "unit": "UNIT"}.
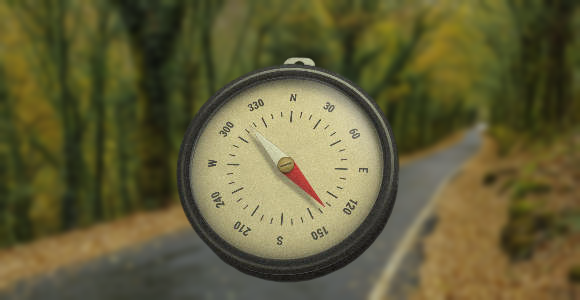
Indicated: {"value": 135, "unit": "°"}
